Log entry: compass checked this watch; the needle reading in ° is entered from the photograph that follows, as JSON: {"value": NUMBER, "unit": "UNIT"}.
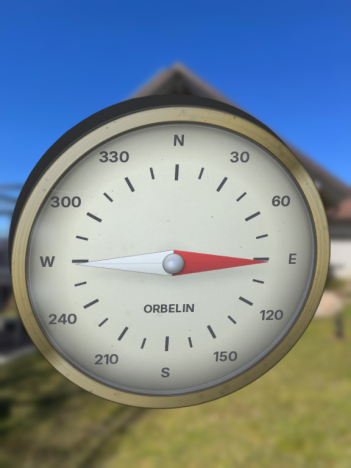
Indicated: {"value": 90, "unit": "°"}
